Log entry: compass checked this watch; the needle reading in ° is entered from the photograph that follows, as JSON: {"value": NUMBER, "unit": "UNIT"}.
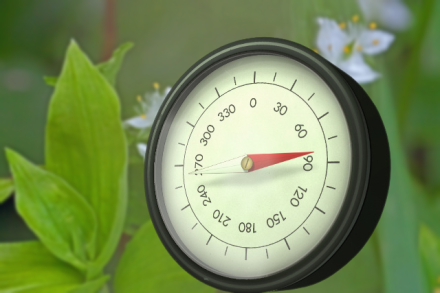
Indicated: {"value": 82.5, "unit": "°"}
